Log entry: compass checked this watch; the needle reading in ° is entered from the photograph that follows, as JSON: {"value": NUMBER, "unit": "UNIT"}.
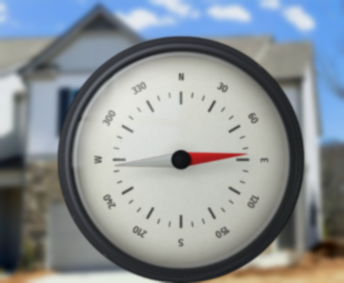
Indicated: {"value": 85, "unit": "°"}
